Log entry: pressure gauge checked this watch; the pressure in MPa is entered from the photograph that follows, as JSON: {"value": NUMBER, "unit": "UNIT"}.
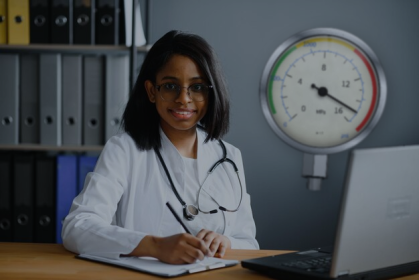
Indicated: {"value": 15, "unit": "MPa"}
